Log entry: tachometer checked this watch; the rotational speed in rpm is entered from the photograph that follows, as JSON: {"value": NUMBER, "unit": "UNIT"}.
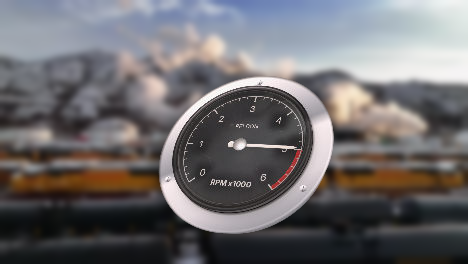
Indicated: {"value": 5000, "unit": "rpm"}
